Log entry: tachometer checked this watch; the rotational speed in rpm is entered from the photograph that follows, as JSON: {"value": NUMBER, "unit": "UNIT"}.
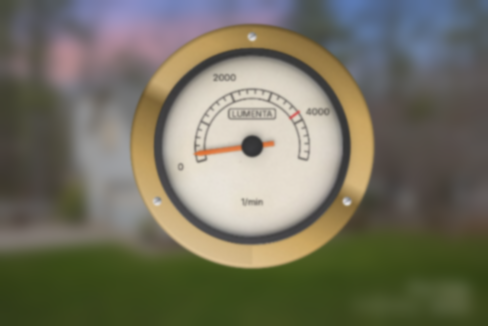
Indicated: {"value": 200, "unit": "rpm"}
